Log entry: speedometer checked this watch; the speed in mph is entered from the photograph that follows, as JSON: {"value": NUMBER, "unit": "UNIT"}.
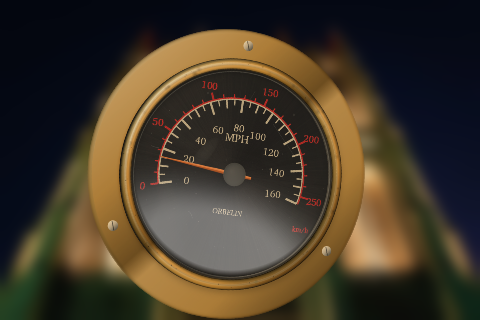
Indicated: {"value": 15, "unit": "mph"}
